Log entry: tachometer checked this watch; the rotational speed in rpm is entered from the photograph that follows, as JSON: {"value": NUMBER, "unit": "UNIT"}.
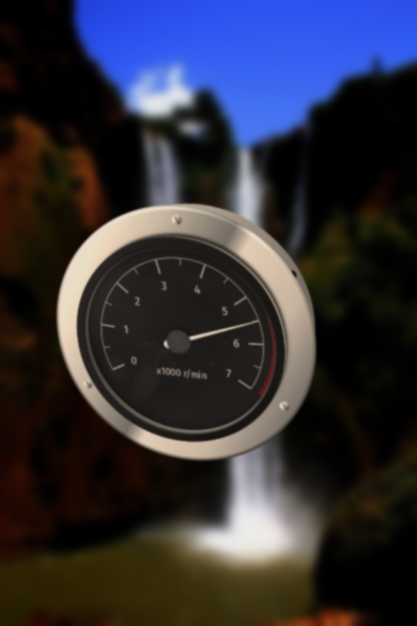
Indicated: {"value": 5500, "unit": "rpm"}
